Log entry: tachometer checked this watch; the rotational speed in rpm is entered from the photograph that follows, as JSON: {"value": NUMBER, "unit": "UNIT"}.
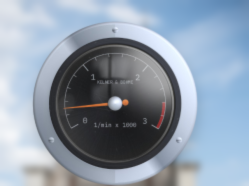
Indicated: {"value": 300, "unit": "rpm"}
